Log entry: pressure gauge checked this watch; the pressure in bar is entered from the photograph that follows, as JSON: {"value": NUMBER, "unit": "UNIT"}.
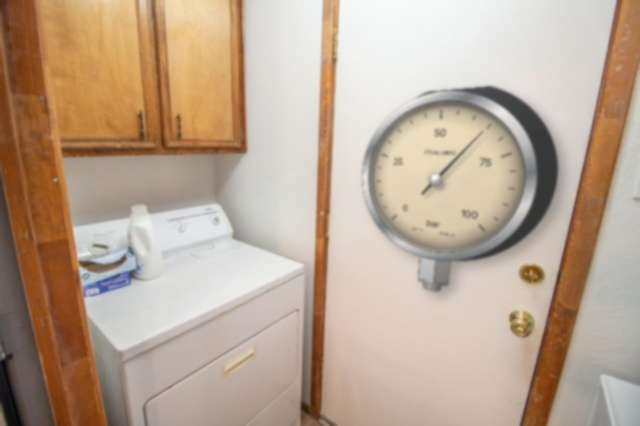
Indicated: {"value": 65, "unit": "bar"}
